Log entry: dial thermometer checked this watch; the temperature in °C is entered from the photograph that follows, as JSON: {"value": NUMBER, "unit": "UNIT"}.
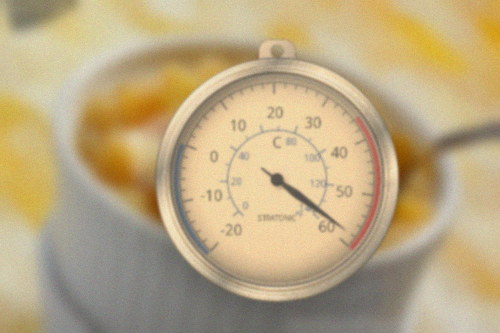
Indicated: {"value": 58, "unit": "°C"}
